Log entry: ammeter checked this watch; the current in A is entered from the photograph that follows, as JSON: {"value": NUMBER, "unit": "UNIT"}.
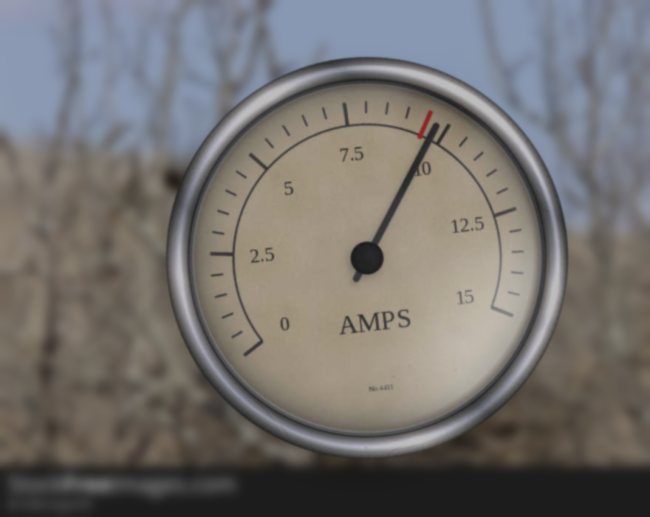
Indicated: {"value": 9.75, "unit": "A"}
